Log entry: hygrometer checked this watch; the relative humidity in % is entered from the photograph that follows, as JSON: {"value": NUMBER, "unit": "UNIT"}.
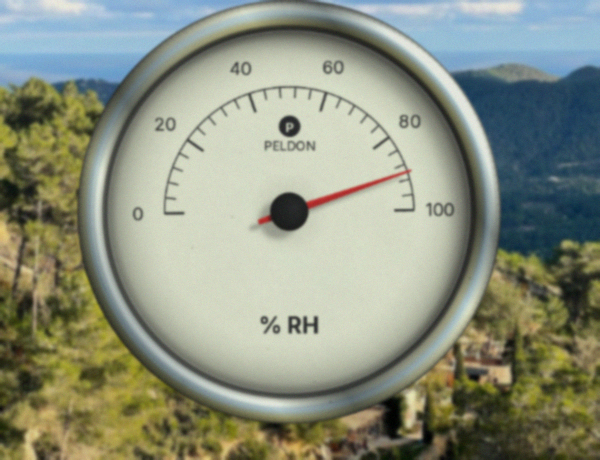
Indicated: {"value": 90, "unit": "%"}
